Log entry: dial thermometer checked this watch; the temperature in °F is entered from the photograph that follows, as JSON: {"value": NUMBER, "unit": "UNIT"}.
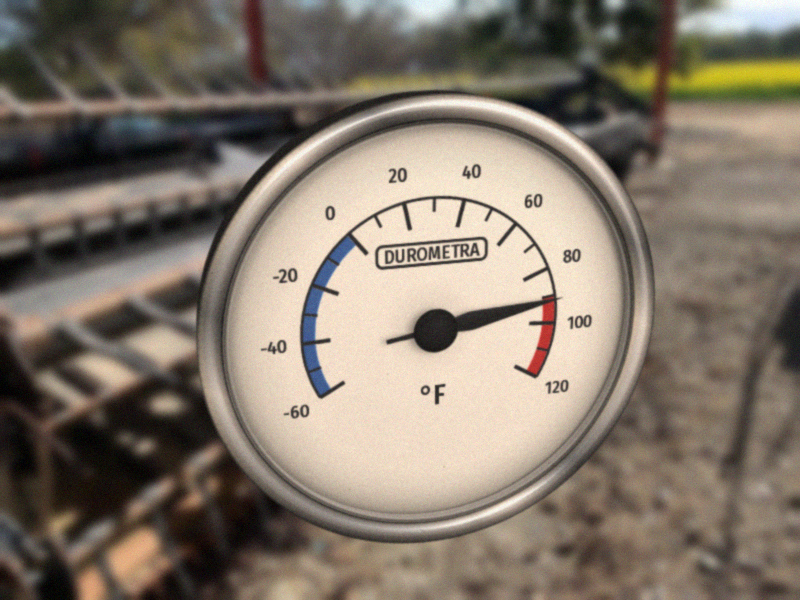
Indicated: {"value": 90, "unit": "°F"}
